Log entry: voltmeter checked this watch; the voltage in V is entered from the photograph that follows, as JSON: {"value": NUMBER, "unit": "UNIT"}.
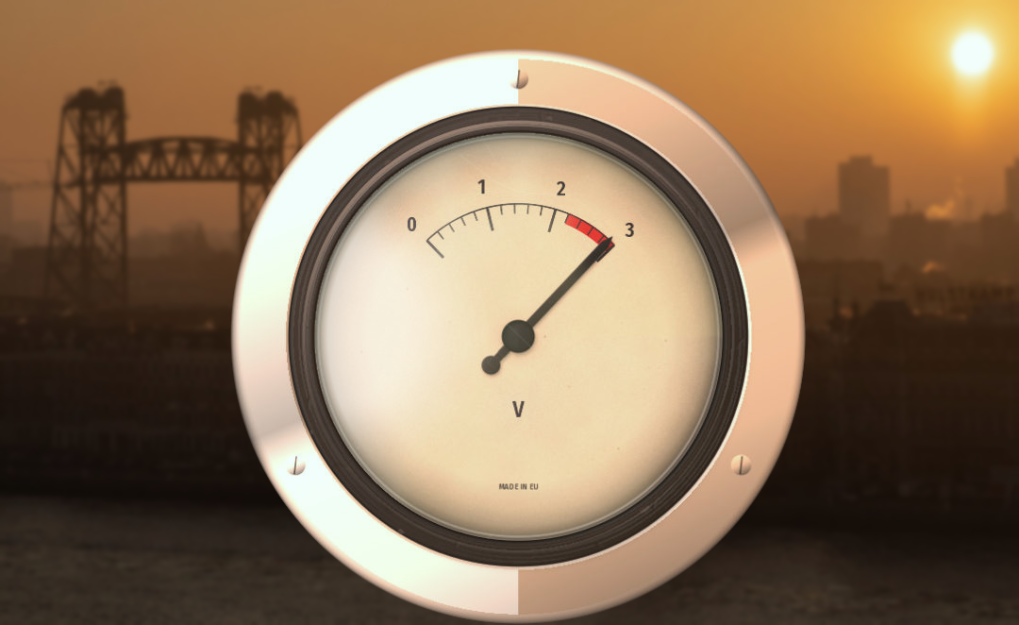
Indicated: {"value": 2.9, "unit": "V"}
